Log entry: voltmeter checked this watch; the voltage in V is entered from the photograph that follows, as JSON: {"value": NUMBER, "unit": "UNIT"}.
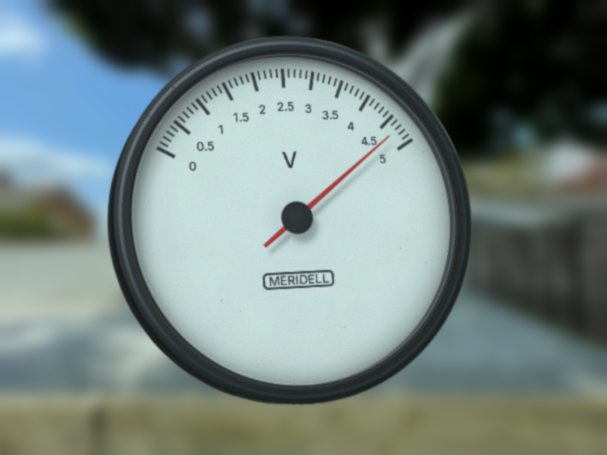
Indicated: {"value": 4.7, "unit": "V"}
